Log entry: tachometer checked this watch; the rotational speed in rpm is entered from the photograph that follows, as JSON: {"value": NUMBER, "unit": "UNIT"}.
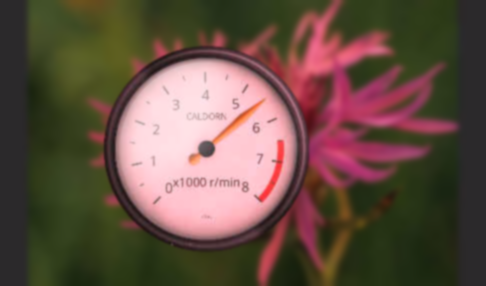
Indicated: {"value": 5500, "unit": "rpm"}
